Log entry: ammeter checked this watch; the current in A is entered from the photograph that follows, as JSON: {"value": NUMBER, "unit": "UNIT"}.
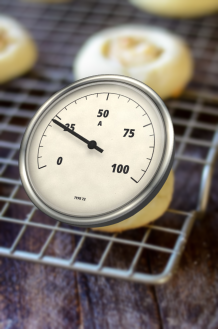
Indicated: {"value": 22.5, "unit": "A"}
